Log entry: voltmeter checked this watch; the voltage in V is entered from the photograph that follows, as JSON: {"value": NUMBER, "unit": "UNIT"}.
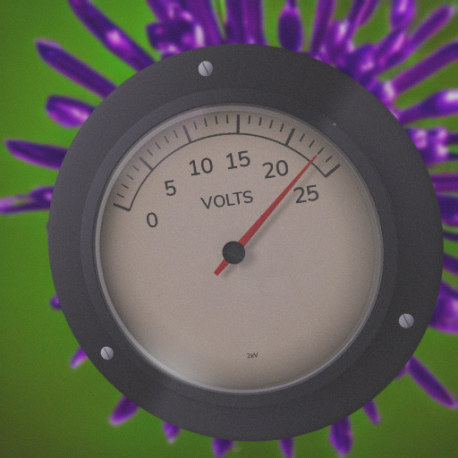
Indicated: {"value": 23, "unit": "V"}
